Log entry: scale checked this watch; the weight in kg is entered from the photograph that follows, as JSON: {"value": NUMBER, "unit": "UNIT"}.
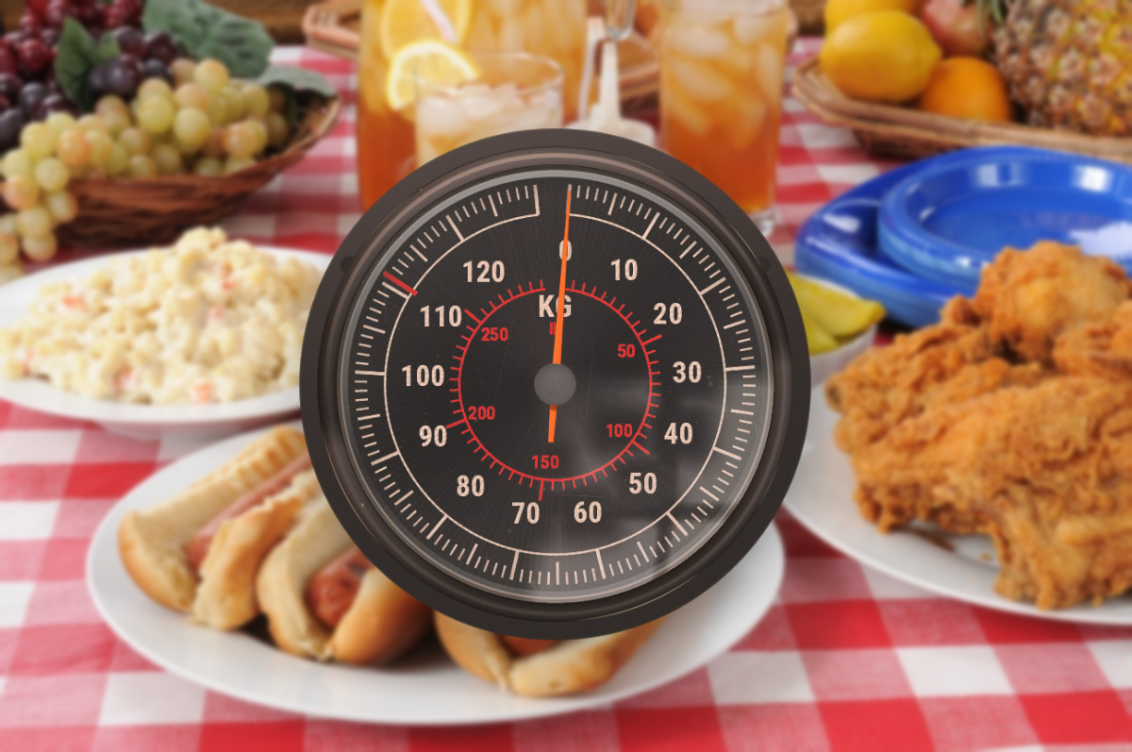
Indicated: {"value": 0, "unit": "kg"}
